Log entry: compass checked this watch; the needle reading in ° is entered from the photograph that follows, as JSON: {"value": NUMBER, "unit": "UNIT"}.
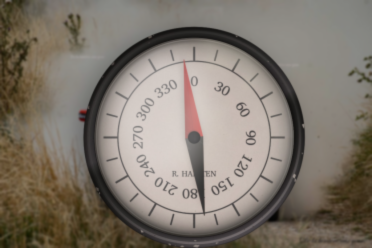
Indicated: {"value": 352.5, "unit": "°"}
